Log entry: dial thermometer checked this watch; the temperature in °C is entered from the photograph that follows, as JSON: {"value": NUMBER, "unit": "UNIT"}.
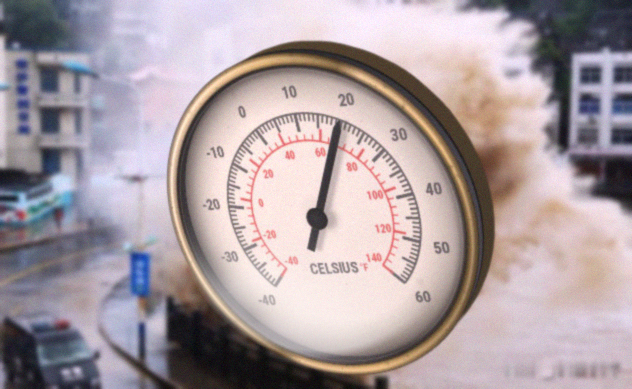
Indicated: {"value": 20, "unit": "°C"}
